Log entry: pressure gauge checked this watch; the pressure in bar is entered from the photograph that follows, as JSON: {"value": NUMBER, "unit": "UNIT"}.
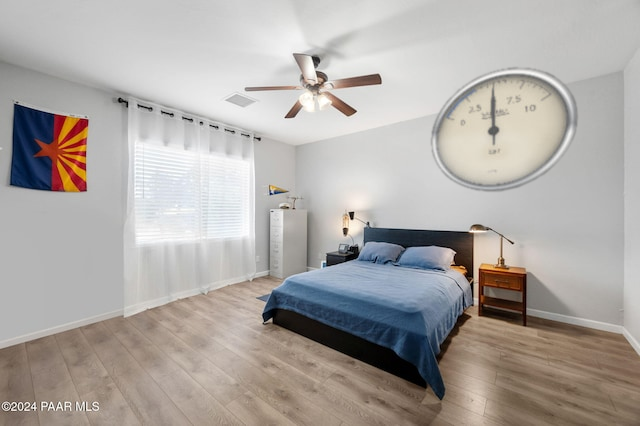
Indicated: {"value": 5, "unit": "bar"}
